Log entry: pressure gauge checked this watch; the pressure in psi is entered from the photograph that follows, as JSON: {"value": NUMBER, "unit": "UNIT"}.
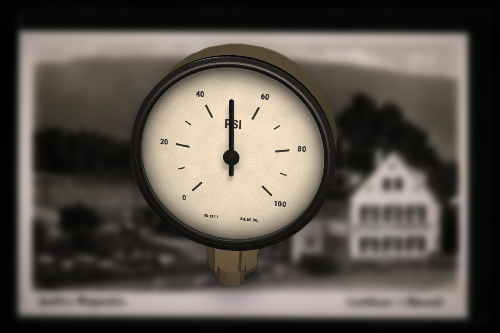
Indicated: {"value": 50, "unit": "psi"}
